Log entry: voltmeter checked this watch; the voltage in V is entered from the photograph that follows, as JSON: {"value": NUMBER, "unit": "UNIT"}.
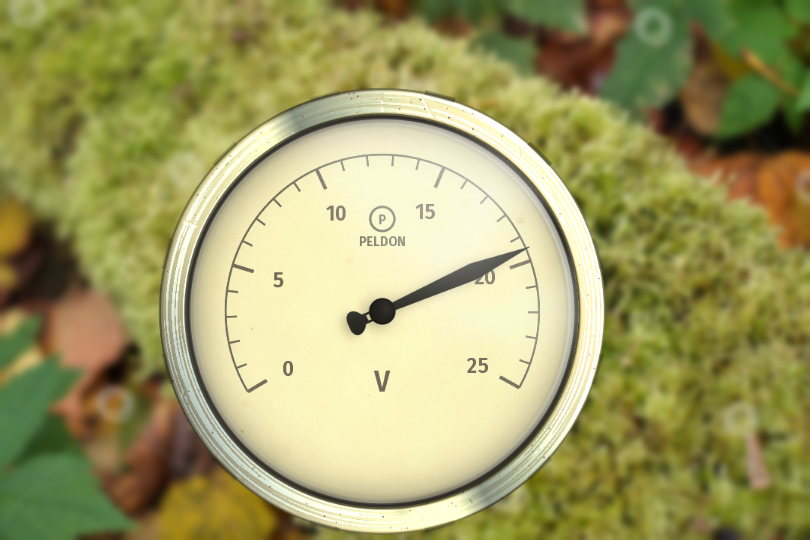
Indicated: {"value": 19.5, "unit": "V"}
